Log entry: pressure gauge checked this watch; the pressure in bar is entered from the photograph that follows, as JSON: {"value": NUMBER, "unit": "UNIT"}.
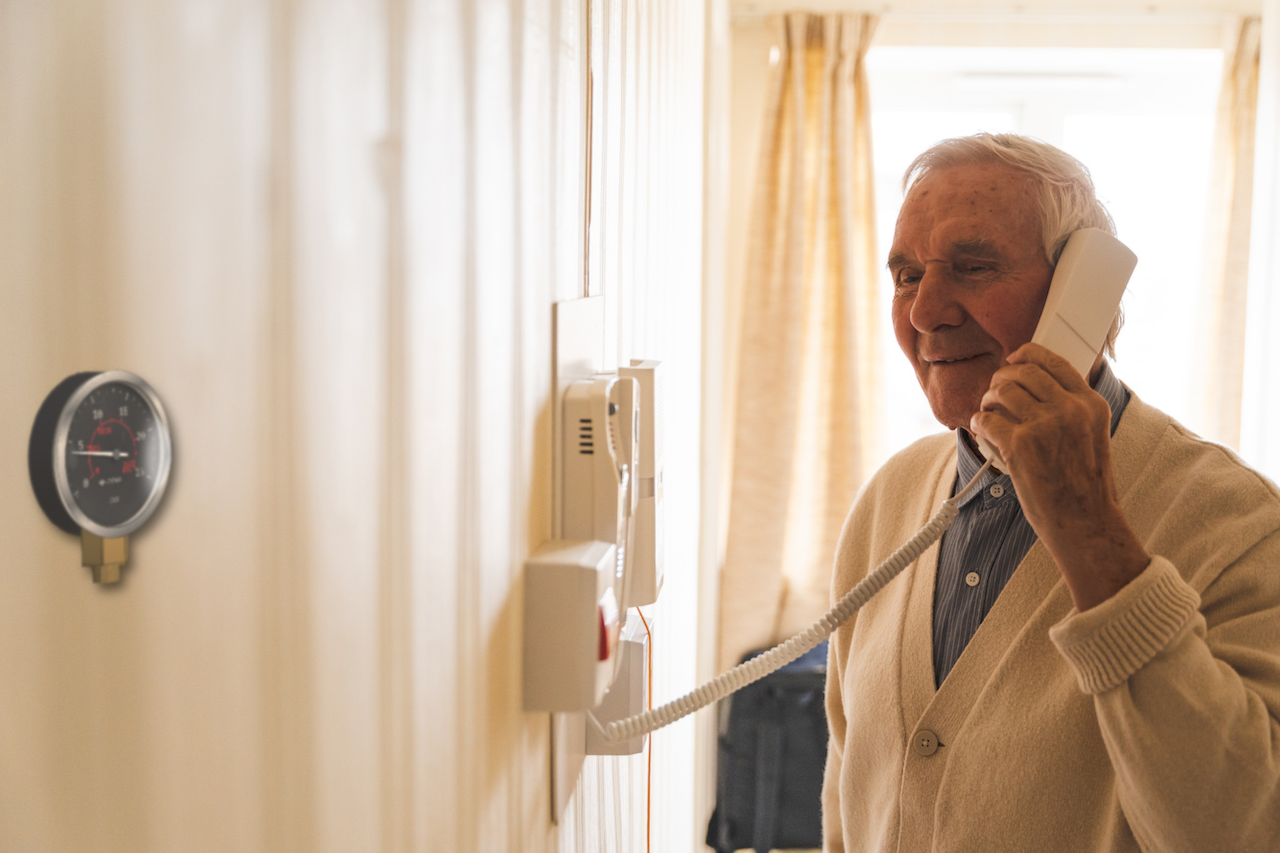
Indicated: {"value": 4, "unit": "bar"}
